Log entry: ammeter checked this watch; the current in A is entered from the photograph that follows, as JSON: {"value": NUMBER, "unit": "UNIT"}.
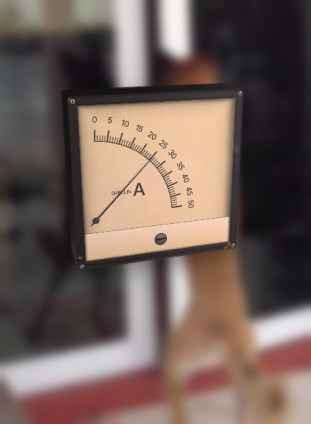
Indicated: {"value": 25, "unit": "A"}
